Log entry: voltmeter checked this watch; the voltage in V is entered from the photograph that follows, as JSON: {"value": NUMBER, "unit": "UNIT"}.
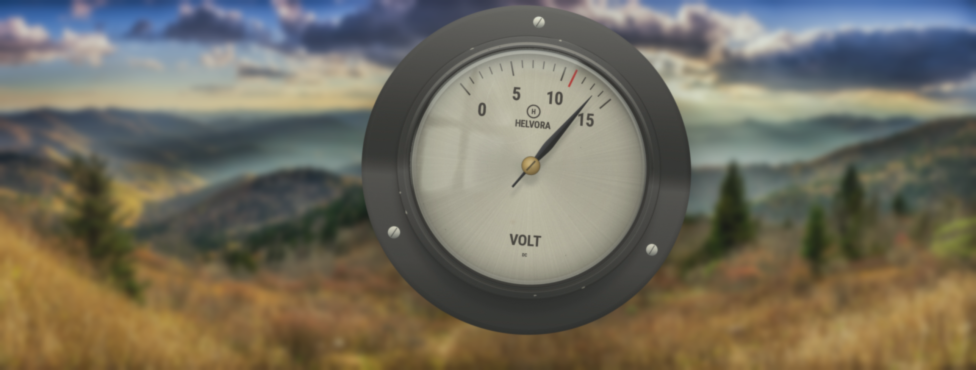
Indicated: {"value": 13.5, "unit": "V"}
